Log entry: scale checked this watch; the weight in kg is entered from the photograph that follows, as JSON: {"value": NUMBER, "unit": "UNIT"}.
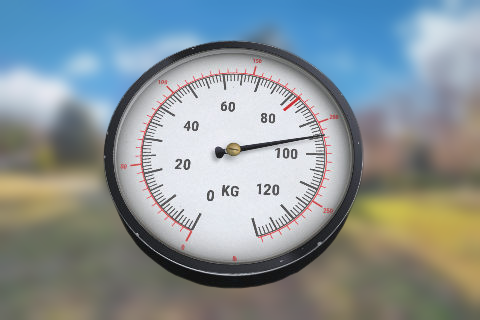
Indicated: {"value": 95, "unit": "kg"}
